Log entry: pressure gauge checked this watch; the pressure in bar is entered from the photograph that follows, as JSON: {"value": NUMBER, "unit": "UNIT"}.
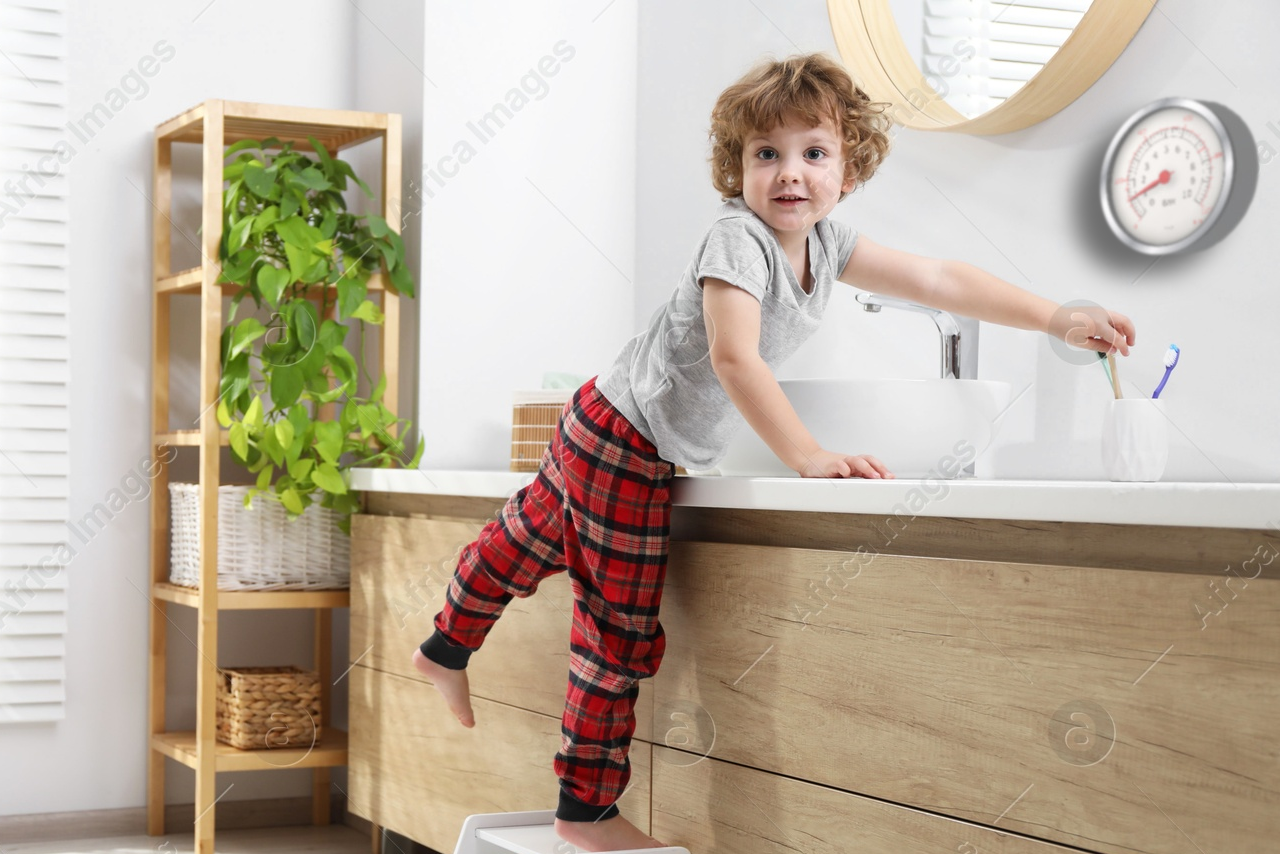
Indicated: {"value": 1, "unit": "bar"}
